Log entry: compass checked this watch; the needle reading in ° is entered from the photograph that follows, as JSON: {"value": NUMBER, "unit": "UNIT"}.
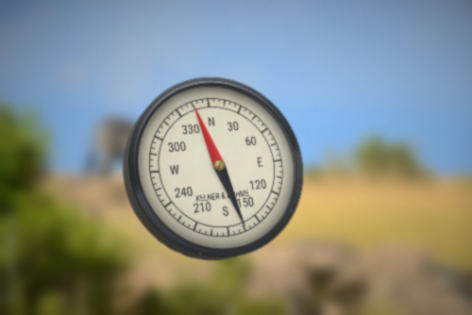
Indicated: {"value": 345, "unit": "°"}
